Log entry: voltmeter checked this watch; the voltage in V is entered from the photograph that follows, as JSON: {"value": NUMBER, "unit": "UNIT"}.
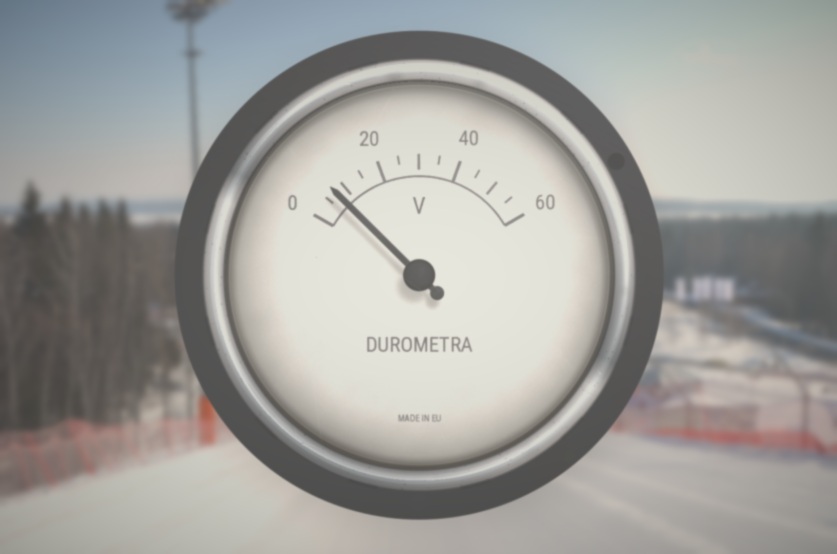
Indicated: {"value": 7.5, "unit": "V"}
